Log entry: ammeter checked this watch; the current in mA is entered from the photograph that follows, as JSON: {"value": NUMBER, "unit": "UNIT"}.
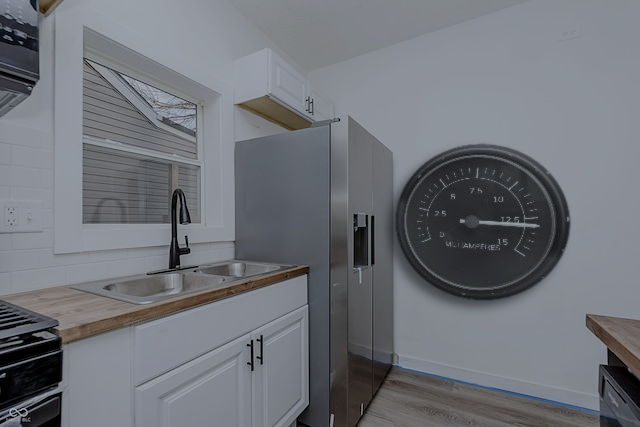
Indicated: {"value": 13, "unit": "mA"}
